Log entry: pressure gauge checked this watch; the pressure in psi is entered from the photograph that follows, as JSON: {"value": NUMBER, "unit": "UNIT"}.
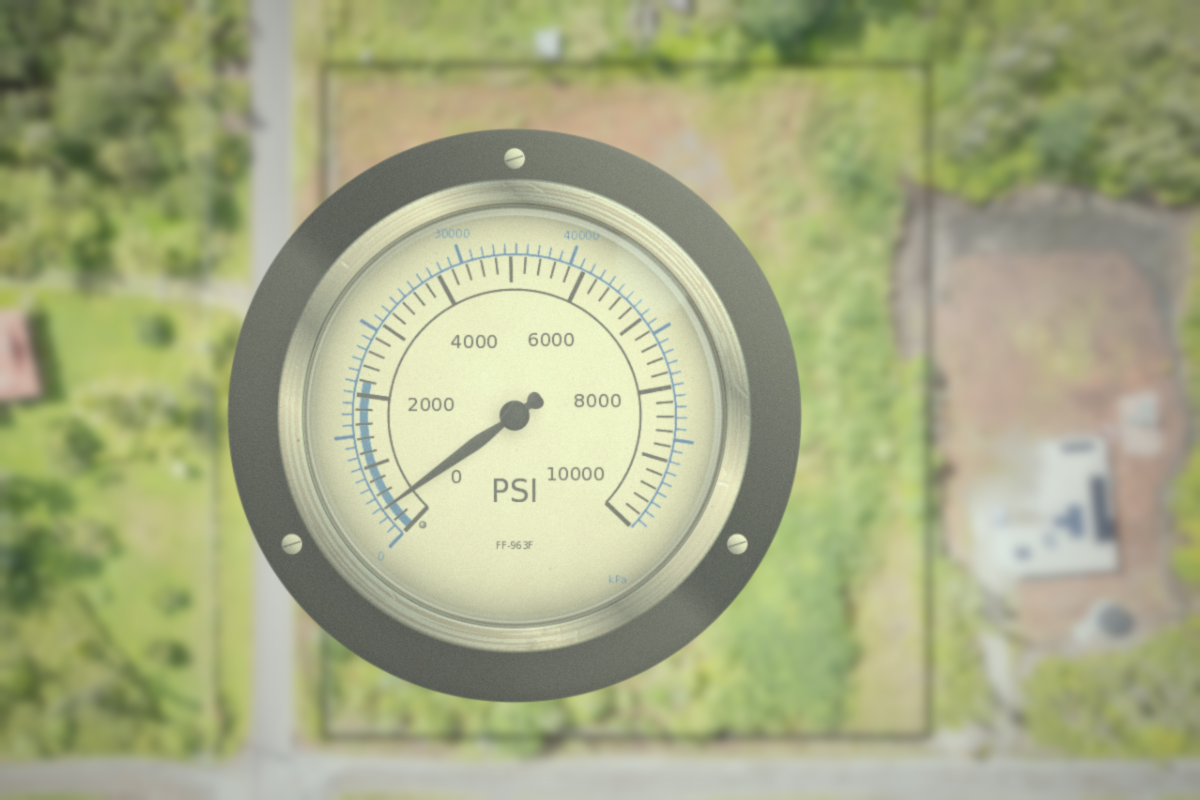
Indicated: {"value": 400, "unit": "psi"}
